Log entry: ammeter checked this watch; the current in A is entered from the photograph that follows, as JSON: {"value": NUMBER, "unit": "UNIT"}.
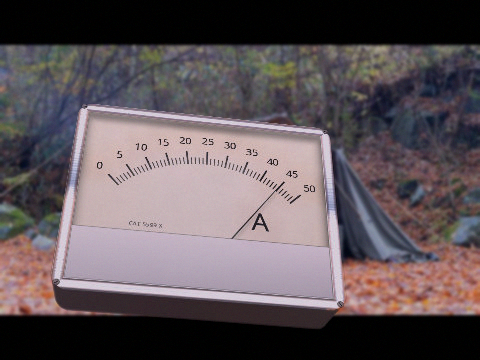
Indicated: {"value": 45, "unit": "A"}
